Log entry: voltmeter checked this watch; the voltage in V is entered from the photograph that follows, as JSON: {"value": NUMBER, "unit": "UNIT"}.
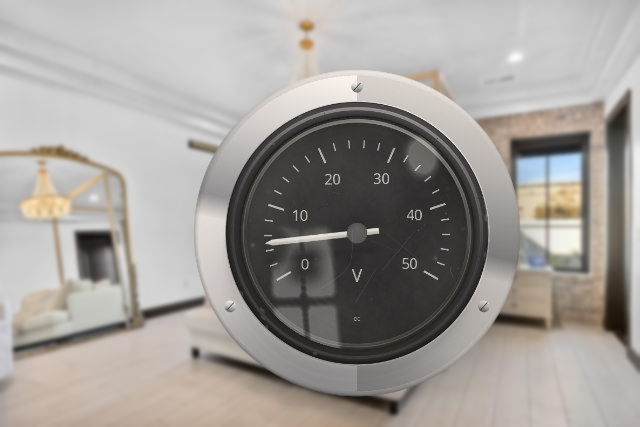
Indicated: {"value": 5, "unit": "V"}
